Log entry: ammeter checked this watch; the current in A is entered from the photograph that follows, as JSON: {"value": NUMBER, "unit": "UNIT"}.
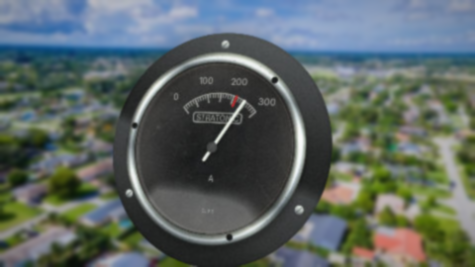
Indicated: {"value": 250, "unit": "A"}
